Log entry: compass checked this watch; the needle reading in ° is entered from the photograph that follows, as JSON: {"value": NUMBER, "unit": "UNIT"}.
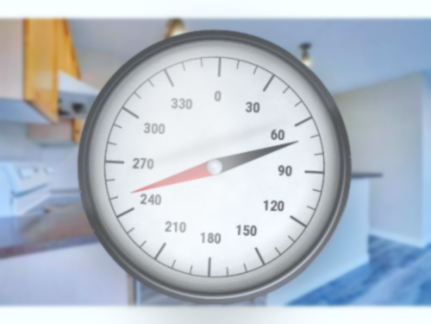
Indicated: {"value": 250, "unit": "°"}
